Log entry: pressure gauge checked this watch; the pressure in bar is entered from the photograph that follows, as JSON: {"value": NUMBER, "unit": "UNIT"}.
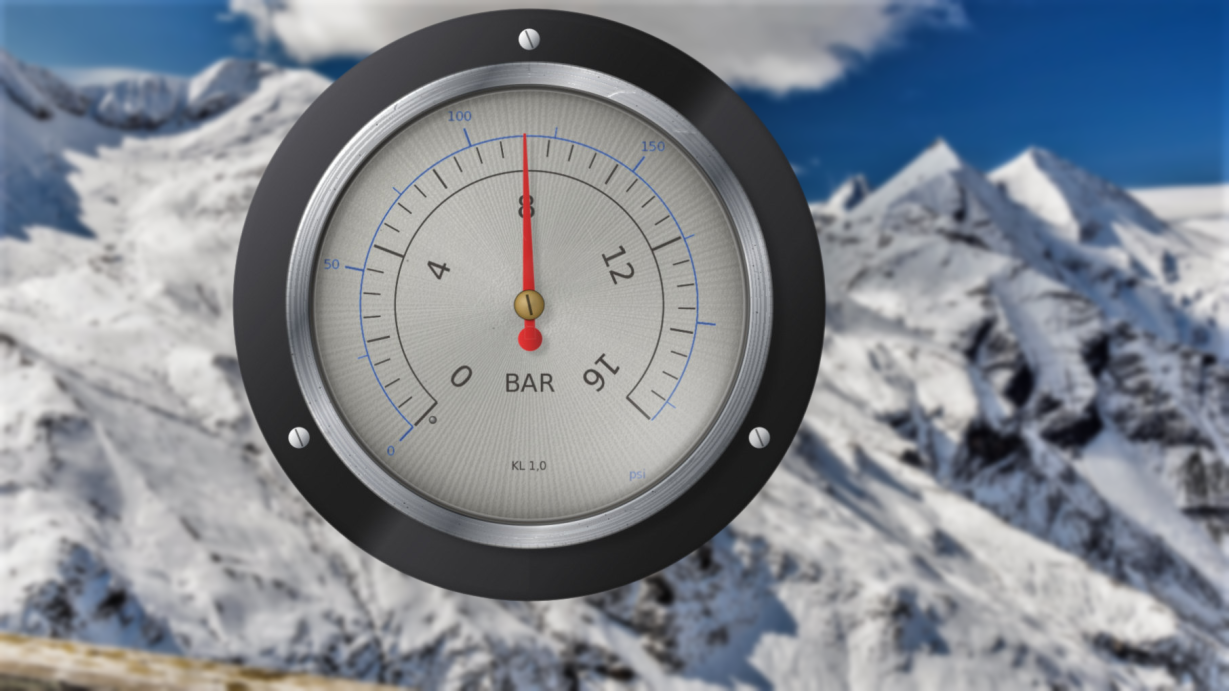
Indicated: {"value": 8, "unit": "bar"}
